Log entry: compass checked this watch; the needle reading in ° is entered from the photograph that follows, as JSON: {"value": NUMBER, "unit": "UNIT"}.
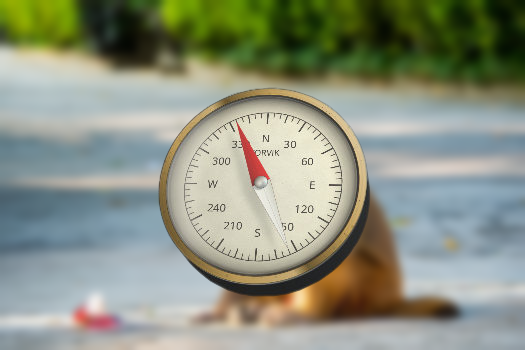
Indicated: {"value": 335, "unit": "°"}
